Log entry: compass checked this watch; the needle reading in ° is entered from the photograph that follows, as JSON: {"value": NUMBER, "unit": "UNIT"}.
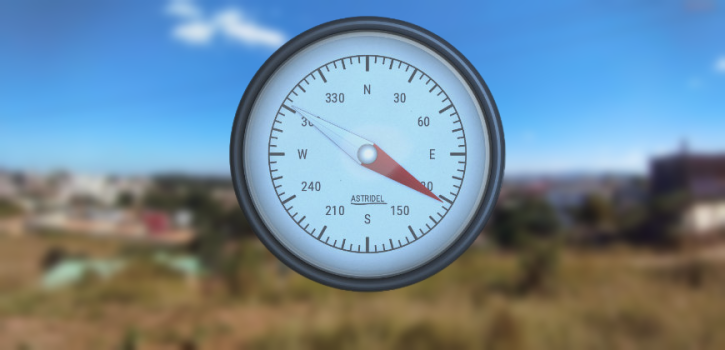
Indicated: {"value": 122.5, "unit": "°"}
